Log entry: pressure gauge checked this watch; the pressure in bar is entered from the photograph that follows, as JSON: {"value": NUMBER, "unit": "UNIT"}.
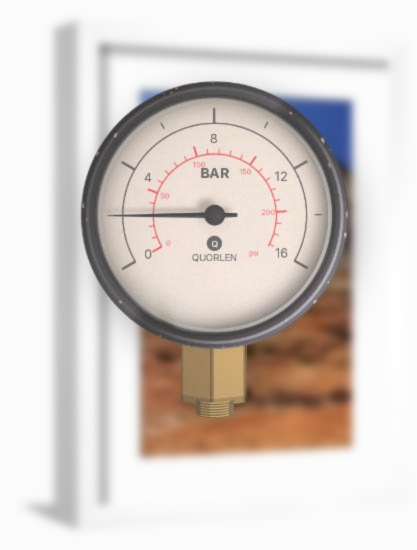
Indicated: {"value": 2, "unit": "bar"}
